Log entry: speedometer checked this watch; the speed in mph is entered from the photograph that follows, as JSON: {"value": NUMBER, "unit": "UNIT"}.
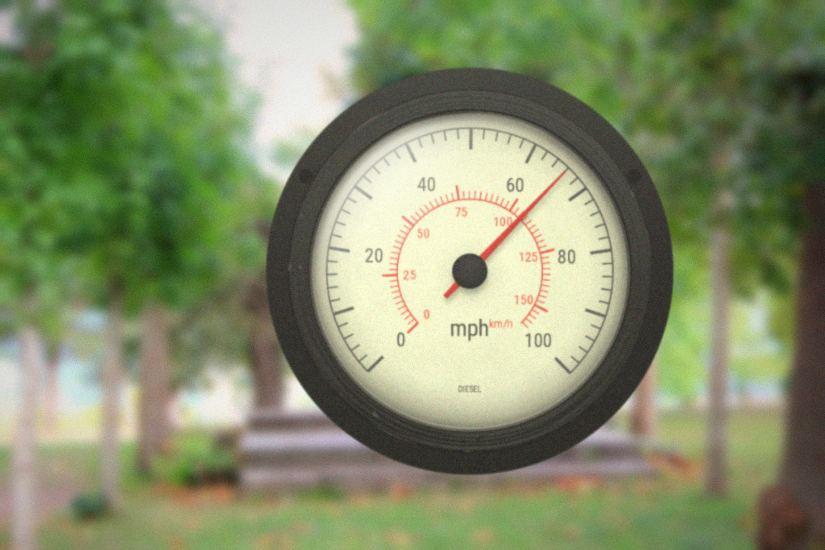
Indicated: {"value": 66, "unit": "mph"}
